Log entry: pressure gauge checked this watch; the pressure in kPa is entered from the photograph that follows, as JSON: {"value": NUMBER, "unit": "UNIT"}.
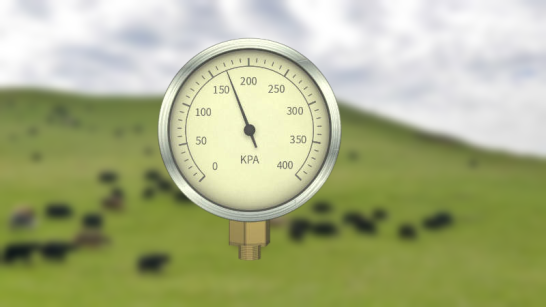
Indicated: {"value": 170, "unit": "kPa"}
